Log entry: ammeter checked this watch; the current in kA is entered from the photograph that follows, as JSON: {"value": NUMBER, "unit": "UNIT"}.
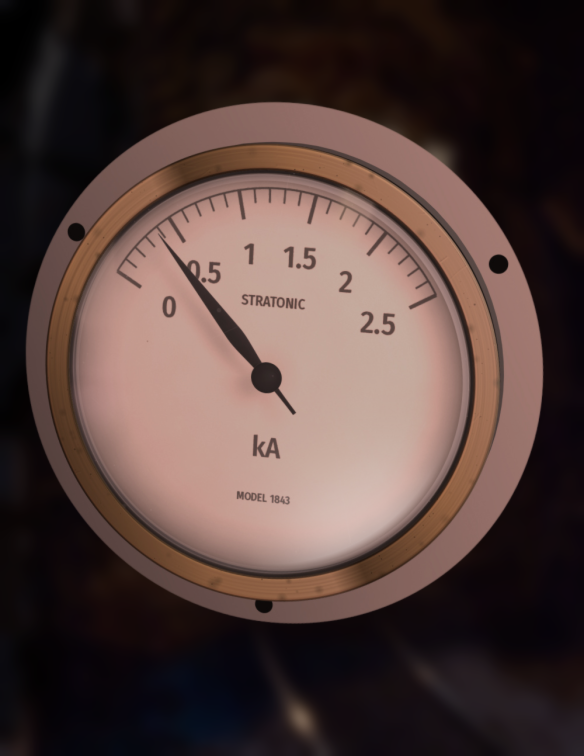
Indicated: {"value": 0.4, "unit": "kA"}
